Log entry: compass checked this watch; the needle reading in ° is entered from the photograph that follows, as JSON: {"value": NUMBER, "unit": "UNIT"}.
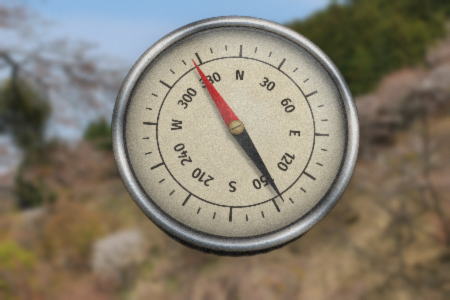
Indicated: {"value": 325, "unit": "°"}
